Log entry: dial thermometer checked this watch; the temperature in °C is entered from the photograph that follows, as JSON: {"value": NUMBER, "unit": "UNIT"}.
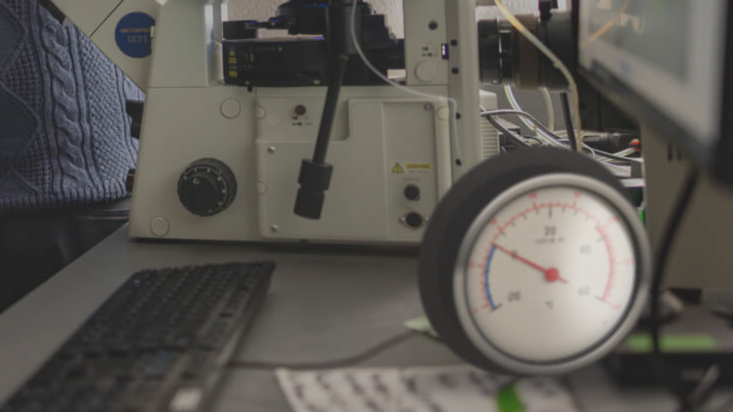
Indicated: {"value": 0, "unit": "°C"}
